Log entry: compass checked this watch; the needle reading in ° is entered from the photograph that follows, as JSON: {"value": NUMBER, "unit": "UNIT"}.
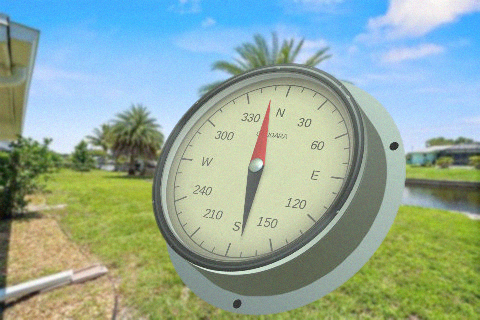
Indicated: {"value": 350, "unit": "°"}
